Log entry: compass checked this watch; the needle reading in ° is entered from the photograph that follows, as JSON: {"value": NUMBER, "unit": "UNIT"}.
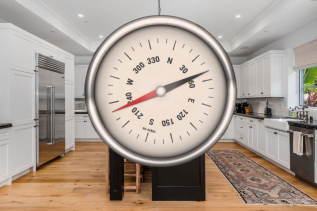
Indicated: {"value": 230, "unit": "°"}
